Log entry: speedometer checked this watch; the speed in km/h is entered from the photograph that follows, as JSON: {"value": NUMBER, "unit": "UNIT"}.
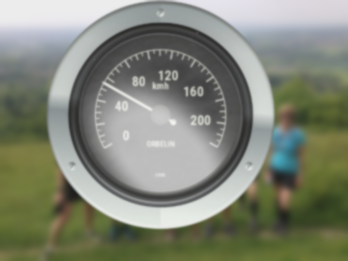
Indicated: {"value": 55, "unit": "km/h"}
